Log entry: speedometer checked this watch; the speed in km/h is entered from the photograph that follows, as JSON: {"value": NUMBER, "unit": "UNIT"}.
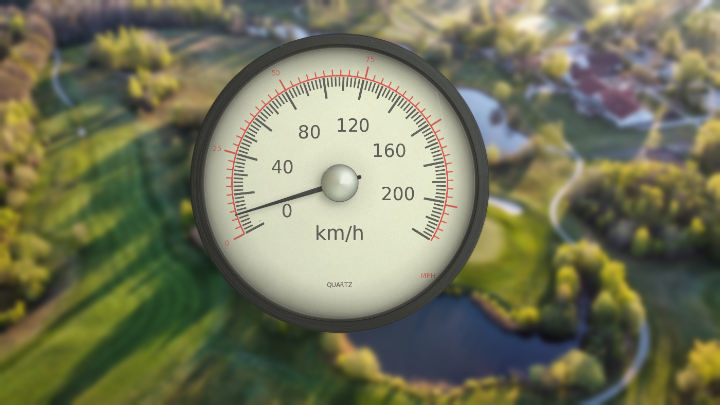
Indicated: {"value": 10, "unit": "km/h"}
